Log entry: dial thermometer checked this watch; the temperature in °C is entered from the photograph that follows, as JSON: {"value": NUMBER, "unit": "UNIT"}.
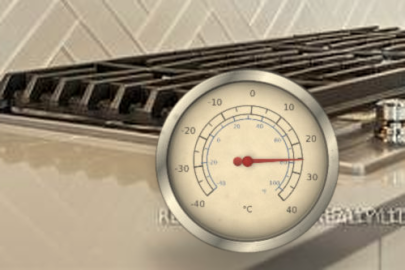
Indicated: {"value": 25, "unit": "°C"}
